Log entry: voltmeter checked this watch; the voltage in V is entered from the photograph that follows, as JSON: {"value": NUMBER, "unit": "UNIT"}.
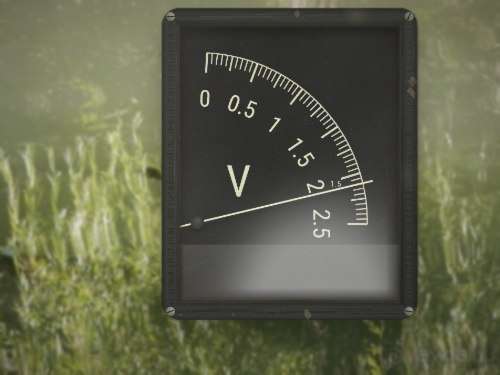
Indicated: {"value": 2.1, "unit": "V"}
